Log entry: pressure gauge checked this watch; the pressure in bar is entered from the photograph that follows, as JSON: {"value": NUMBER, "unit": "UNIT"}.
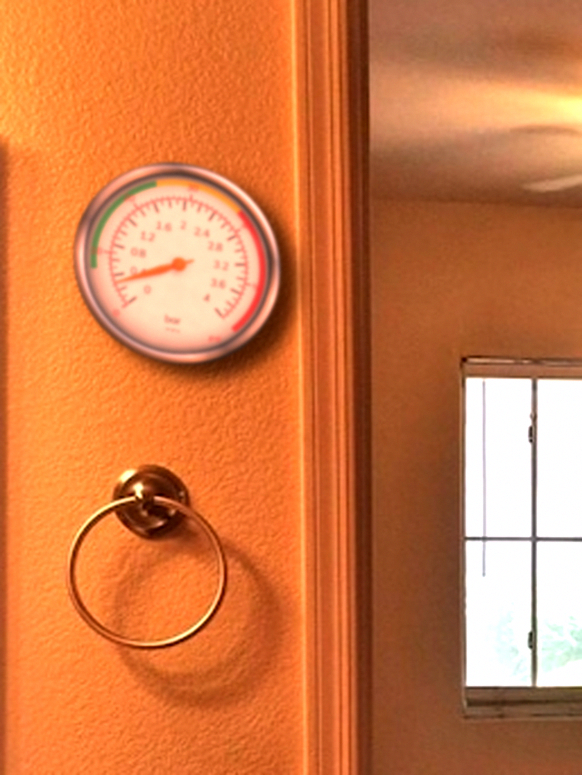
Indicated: {"value": 0.3, "unit": "bar"}
